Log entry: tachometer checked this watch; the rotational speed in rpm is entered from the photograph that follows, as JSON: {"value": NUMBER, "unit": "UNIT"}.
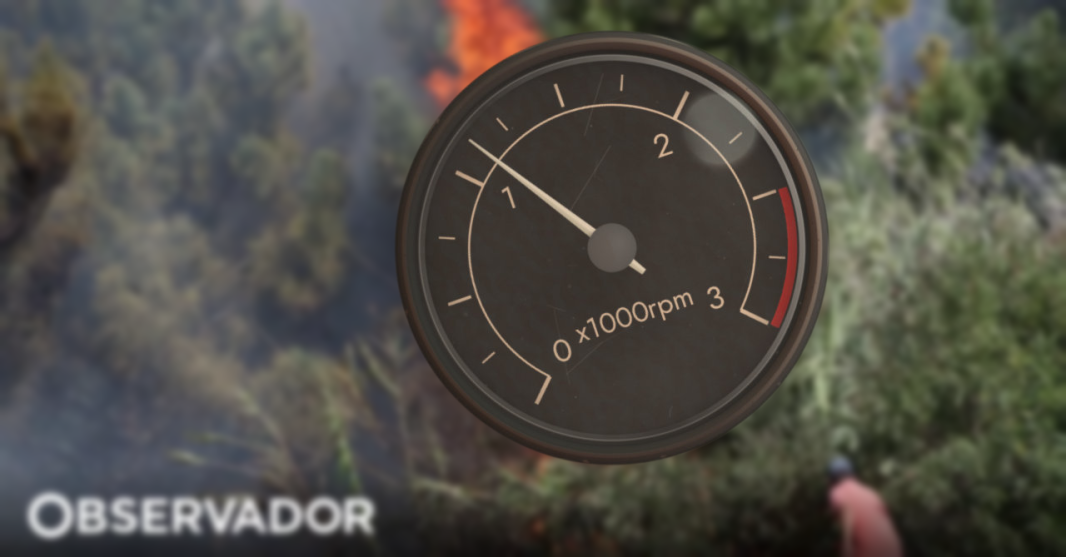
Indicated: {"value": 1125, "unit": "rpm"}
